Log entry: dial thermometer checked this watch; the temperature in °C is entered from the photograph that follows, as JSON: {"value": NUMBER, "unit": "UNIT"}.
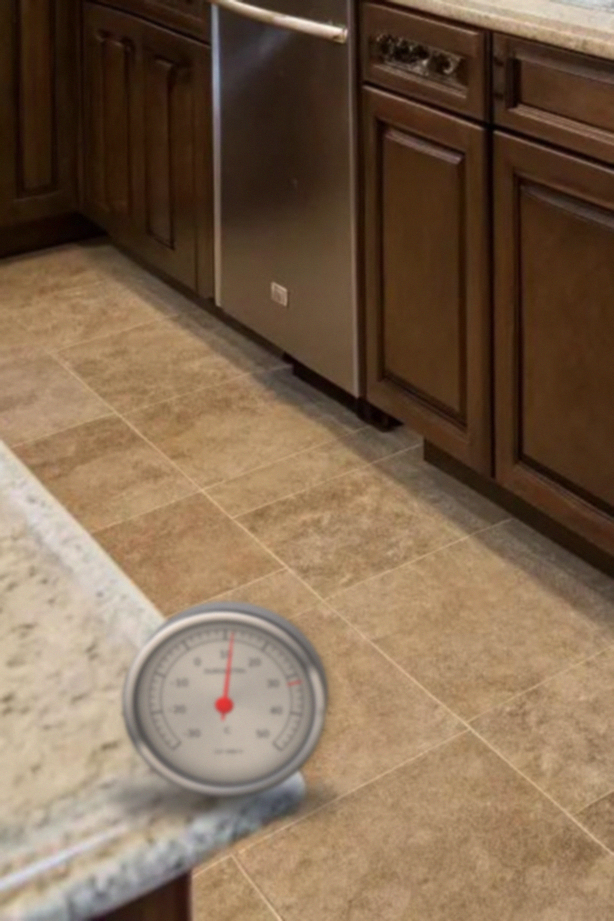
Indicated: {"value": 12, "unit": "°C"}
